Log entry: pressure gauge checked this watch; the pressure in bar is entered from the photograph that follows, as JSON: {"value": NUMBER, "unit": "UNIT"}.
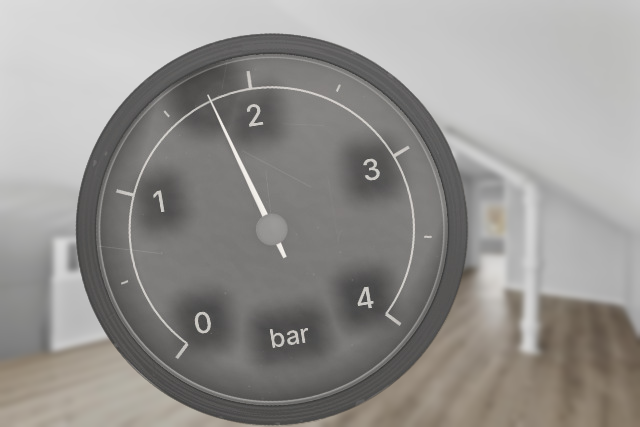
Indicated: {"value": 1.75, "unit": "bar"}
